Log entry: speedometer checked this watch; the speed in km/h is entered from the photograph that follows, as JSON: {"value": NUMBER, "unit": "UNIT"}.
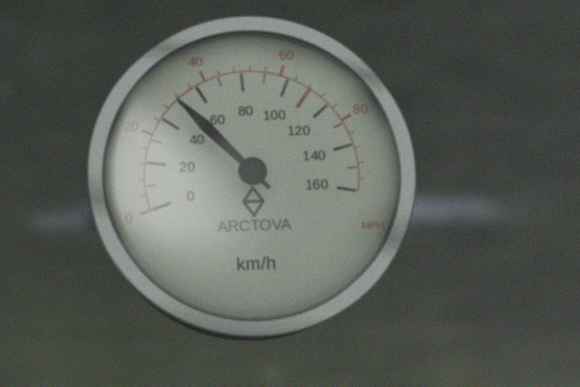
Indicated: {"value": 50, "unit": "km/h"}
